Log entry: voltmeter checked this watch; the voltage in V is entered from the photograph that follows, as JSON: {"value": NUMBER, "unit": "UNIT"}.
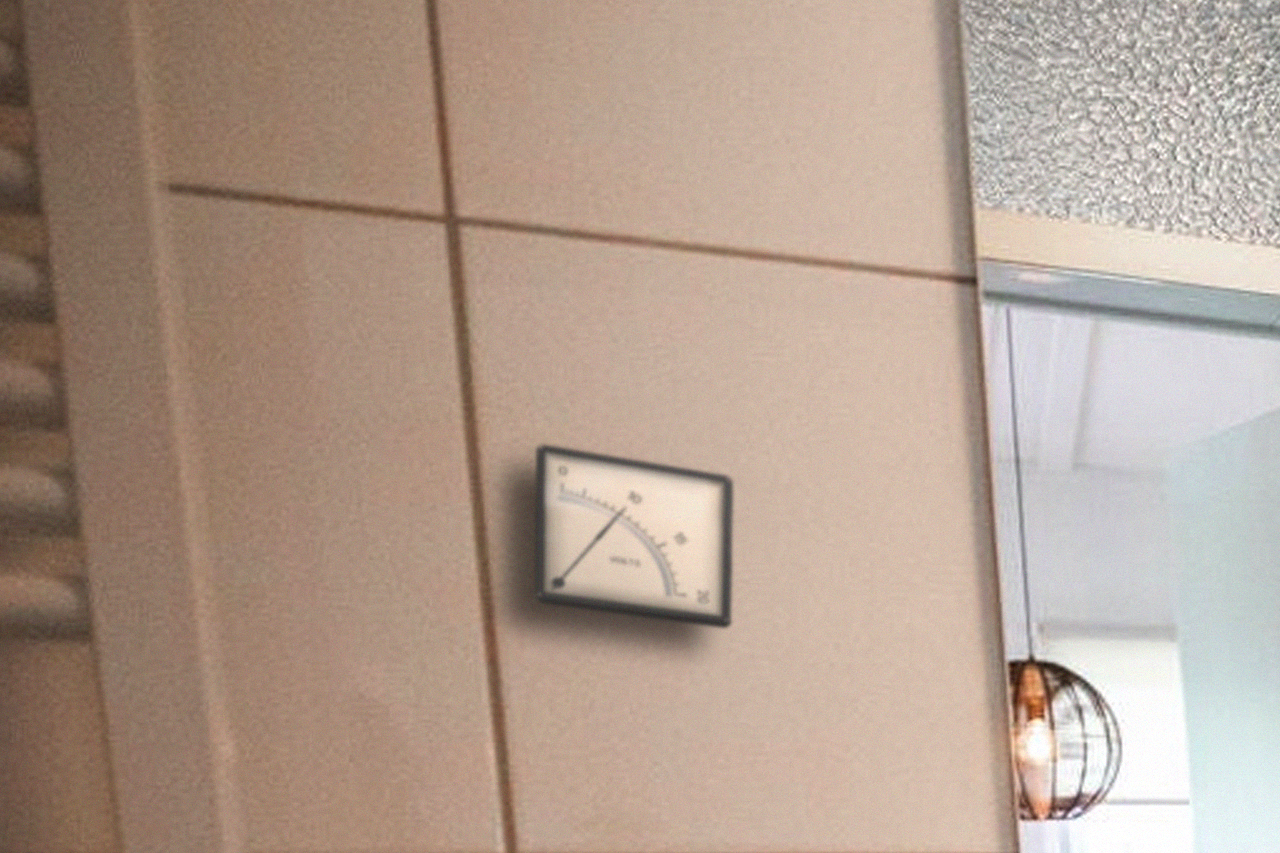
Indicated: {"value": 10, "unit": "V"}
